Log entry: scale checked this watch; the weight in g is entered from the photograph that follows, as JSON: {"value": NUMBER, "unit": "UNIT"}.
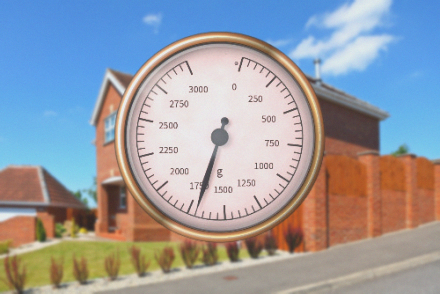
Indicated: {"value": 1700, "unit": "g"}
